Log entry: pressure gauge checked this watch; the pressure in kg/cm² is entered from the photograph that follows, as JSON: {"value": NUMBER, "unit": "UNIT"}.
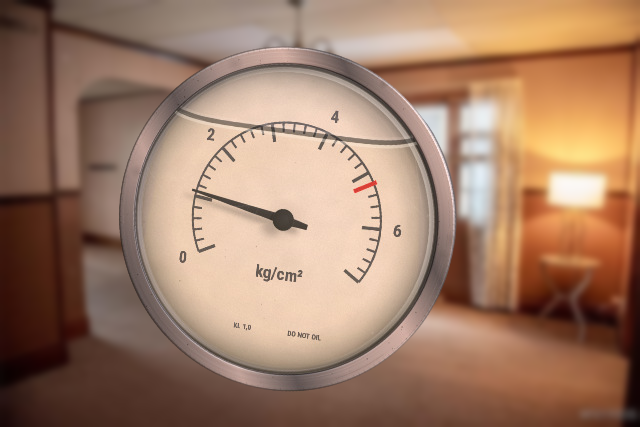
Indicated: {"value": 1.1, "unit": "kg/cm²"}
